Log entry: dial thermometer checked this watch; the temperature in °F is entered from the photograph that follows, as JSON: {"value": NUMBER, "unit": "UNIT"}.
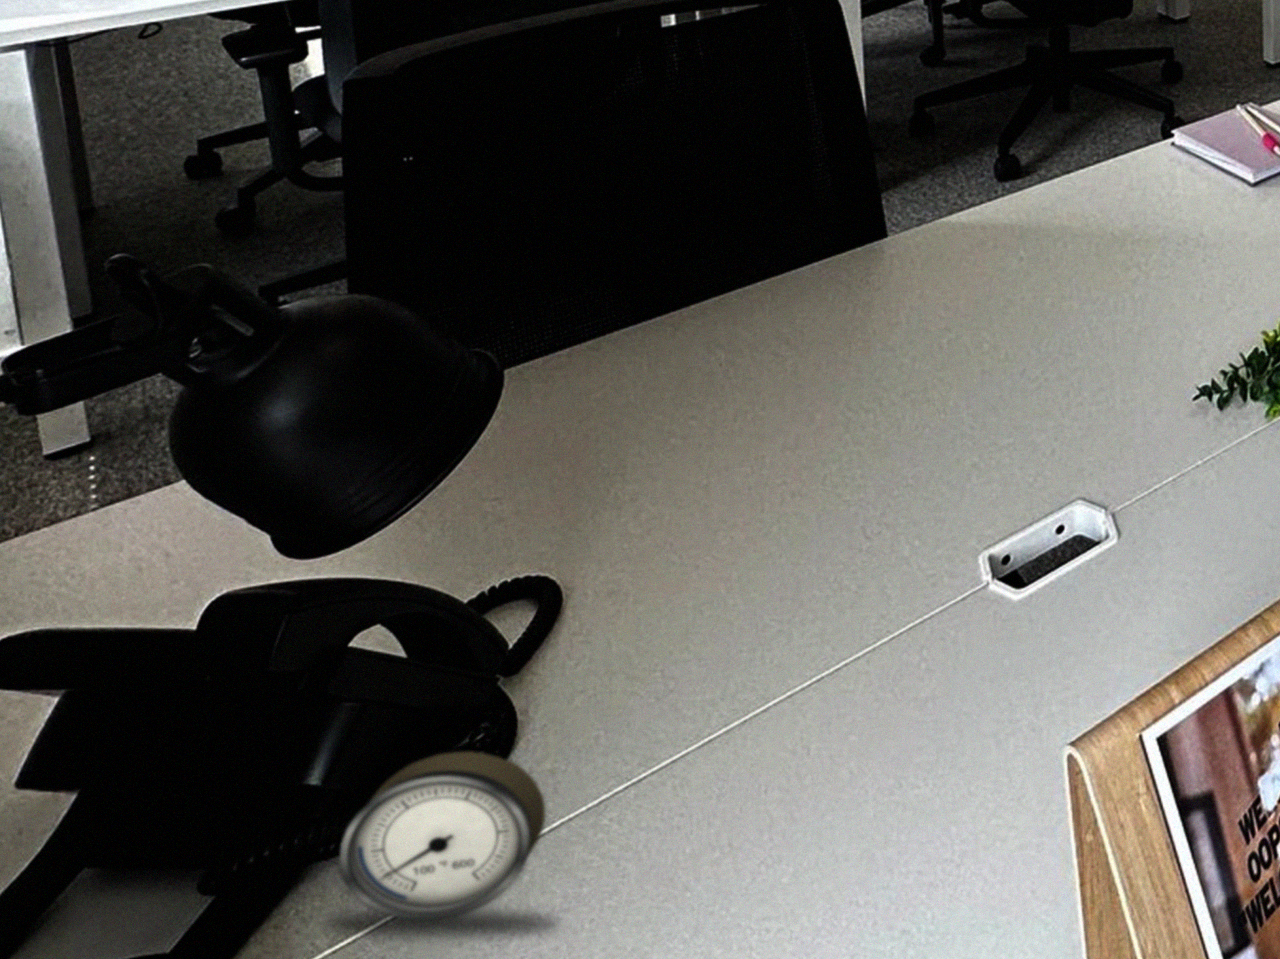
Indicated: {"value": 150, "unit": "°F"}
